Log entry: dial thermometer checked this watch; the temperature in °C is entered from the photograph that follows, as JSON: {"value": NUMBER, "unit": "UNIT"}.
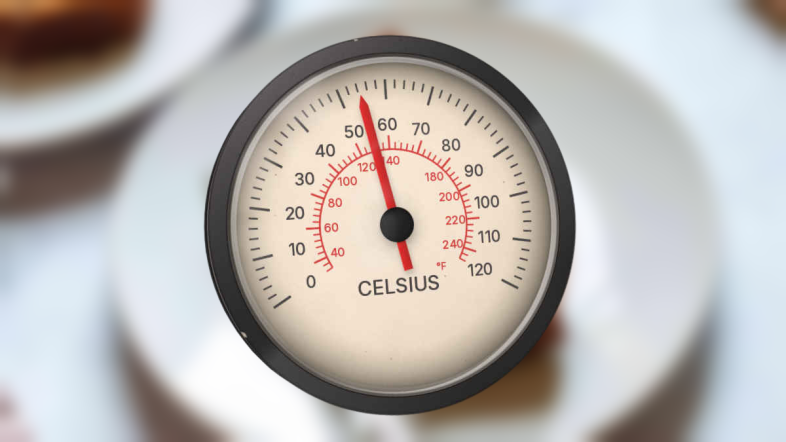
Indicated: {"value": 54, "unit": "°C"}
